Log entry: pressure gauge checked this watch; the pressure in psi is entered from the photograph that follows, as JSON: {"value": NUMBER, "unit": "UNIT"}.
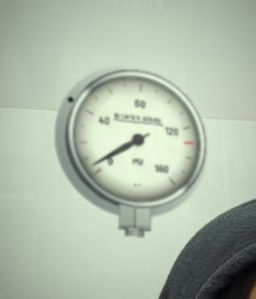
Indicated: {"value": 5, "unit": "psi"}
